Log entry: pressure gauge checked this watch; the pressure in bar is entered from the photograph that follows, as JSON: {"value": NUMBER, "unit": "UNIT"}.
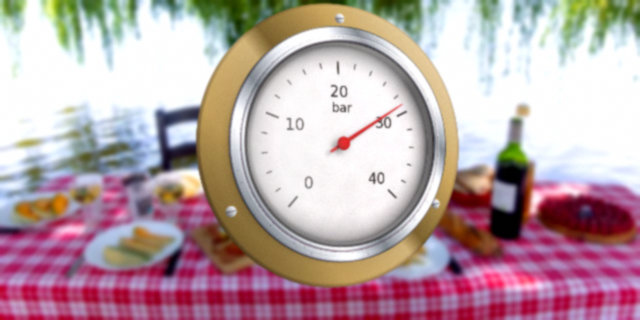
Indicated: {"value": 29, "unit": "bar"}
